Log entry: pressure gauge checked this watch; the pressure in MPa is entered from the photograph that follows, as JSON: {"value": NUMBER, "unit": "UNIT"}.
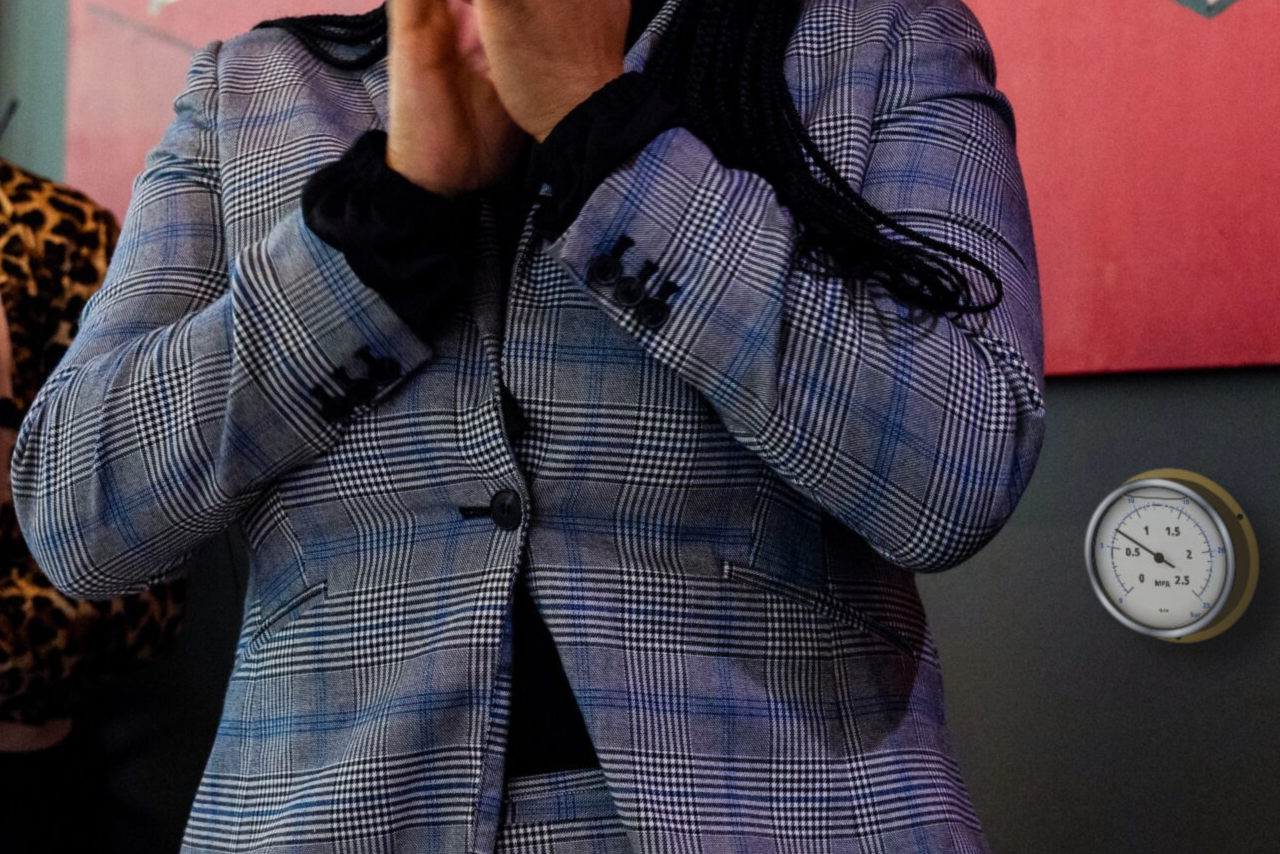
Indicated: {"value": 0.7, "unit": "MPa"}
